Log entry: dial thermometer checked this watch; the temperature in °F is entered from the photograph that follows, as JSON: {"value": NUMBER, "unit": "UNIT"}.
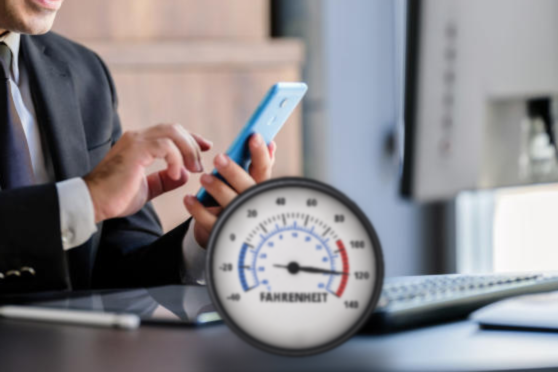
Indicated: {"value": 120, "unit": "°F"}
